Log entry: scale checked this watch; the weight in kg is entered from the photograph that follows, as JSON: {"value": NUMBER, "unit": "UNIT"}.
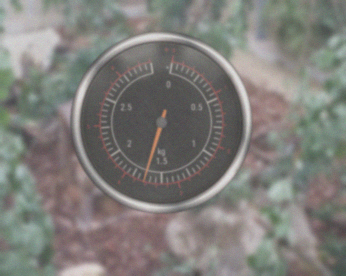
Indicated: {"value": 1.65, "unit": "kg"}
